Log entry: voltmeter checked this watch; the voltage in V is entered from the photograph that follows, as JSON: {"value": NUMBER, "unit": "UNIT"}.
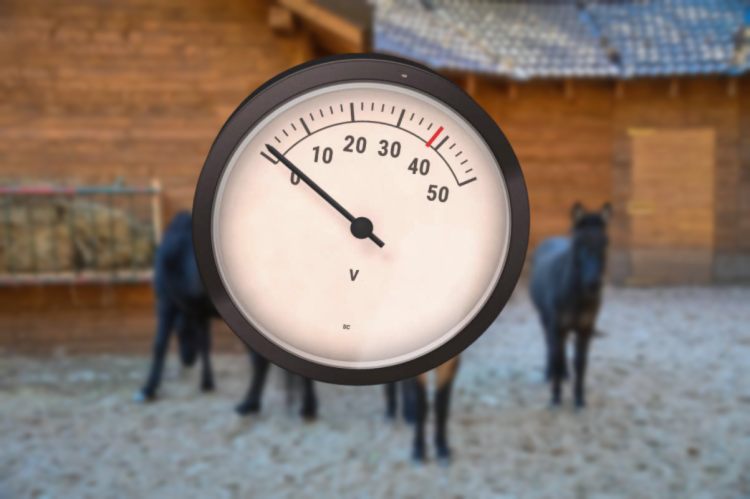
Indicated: {"value": 2, "unit": "V"}
